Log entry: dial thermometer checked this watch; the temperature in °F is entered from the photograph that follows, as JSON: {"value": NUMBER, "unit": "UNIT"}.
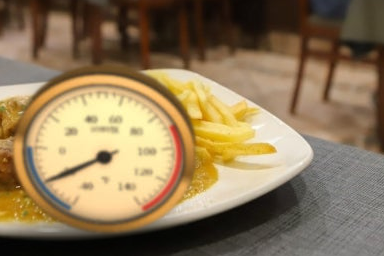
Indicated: {"value": -20, "unit": "°F"}
